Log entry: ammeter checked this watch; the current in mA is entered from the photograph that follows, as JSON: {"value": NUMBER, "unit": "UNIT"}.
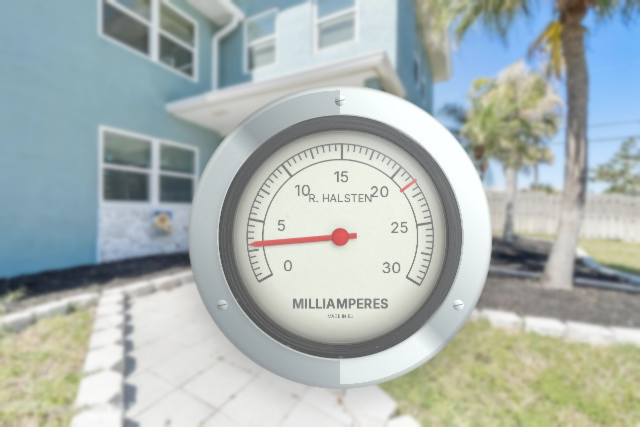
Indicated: {"value": 3, "unit": "mA"}
